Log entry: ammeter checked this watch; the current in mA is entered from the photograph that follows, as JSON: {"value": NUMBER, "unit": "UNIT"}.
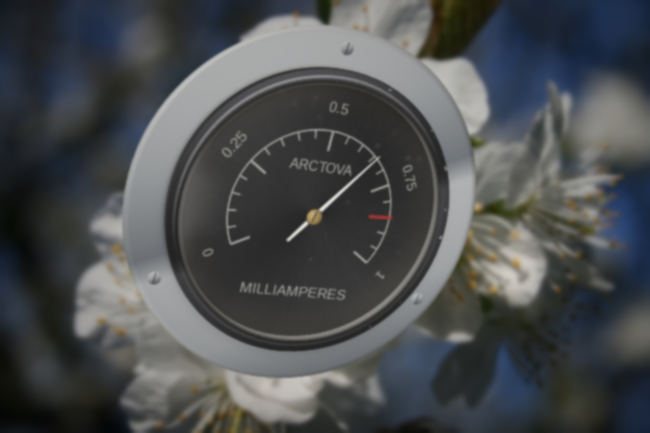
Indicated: {"value": 0.65, "unit": "mA"}
